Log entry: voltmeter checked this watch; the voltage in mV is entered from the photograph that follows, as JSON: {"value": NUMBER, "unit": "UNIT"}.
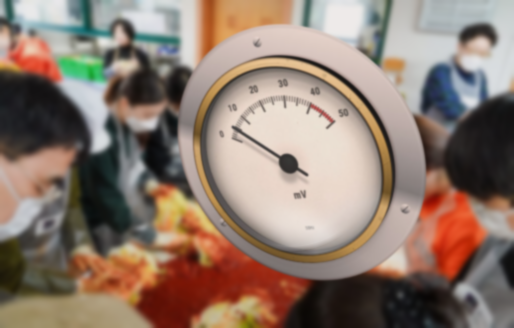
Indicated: {"value": 5, "unit": "mV"}
